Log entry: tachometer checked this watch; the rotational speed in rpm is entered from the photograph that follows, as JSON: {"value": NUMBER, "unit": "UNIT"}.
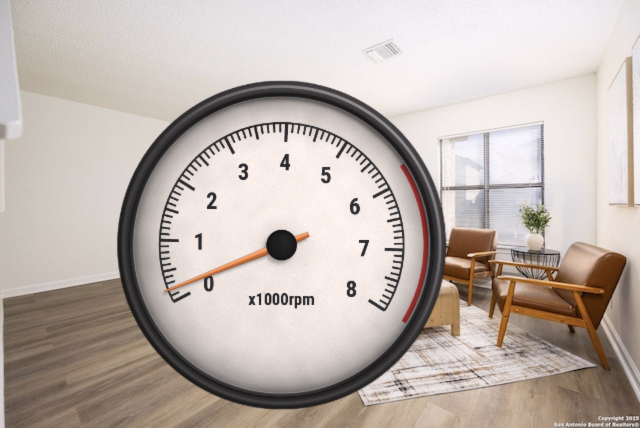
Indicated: {"value": 200, "unit": "rpm"}
